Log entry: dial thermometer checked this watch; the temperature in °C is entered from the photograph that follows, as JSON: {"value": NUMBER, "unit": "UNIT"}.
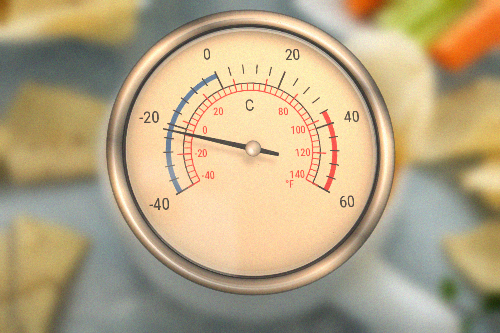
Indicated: {"value": -22, "unit": "°C"}
